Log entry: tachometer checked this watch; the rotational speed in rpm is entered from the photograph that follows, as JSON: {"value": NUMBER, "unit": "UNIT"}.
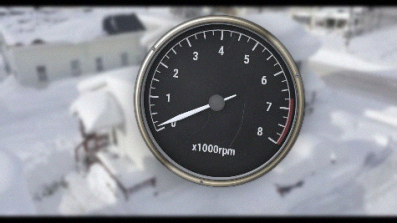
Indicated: {"value": 125, "unit": "rpm"}
